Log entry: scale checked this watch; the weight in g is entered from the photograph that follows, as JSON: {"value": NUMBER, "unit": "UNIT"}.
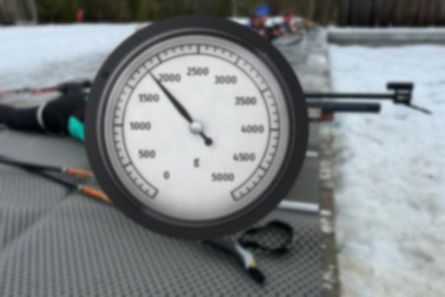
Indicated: {"value": 1800, "unit": "g"}
